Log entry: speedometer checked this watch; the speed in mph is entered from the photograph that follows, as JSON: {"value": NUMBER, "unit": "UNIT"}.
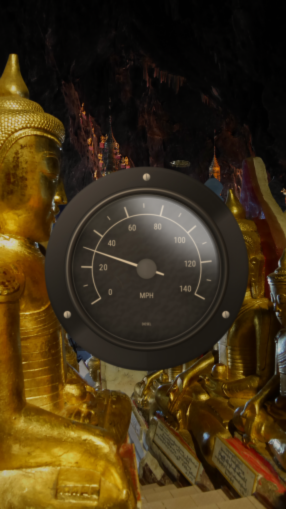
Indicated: {"value": 30, "unit": "mph"}
